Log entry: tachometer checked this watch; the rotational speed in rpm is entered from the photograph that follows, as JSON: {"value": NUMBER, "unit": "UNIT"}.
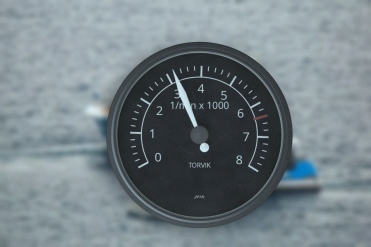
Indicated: {"value": 3200, "unit": "rpm"}
